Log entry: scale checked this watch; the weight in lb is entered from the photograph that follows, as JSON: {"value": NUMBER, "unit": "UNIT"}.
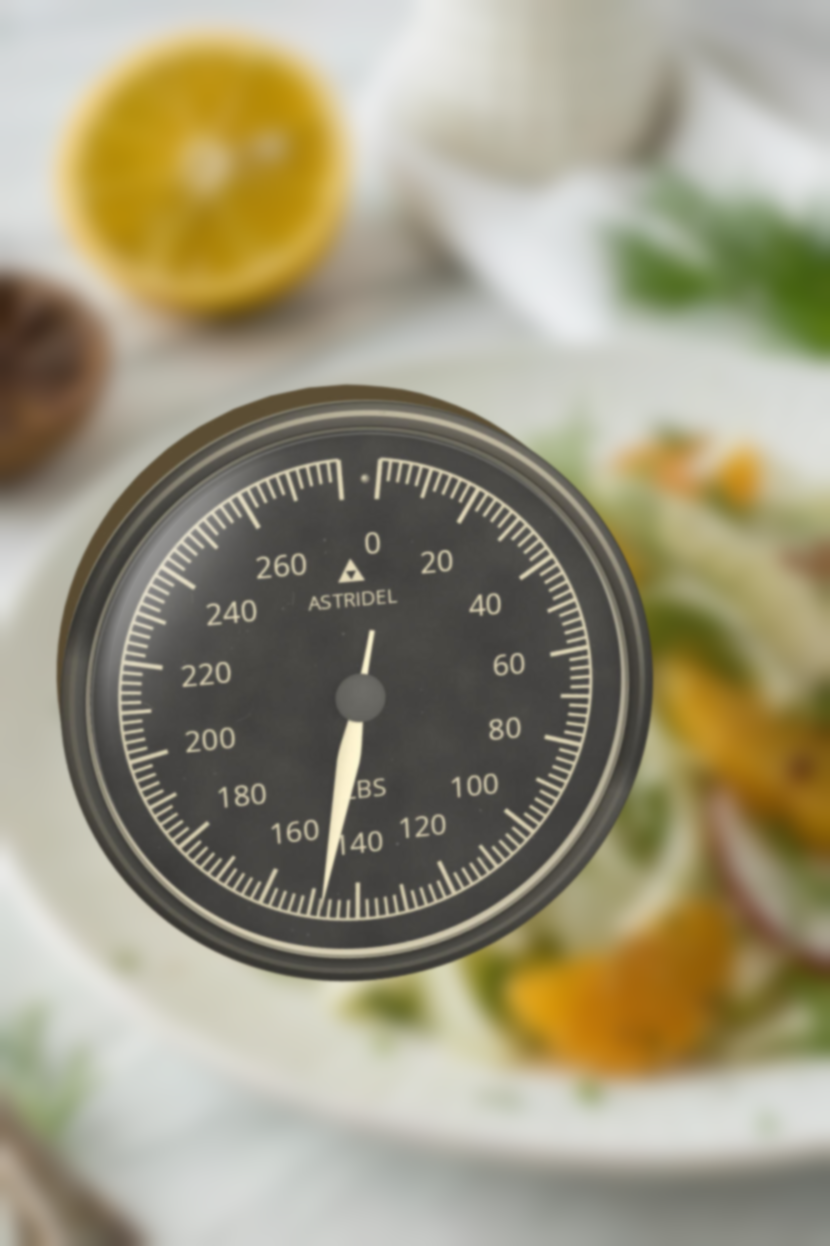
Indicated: {"value": 148, "unit": "lb"}
